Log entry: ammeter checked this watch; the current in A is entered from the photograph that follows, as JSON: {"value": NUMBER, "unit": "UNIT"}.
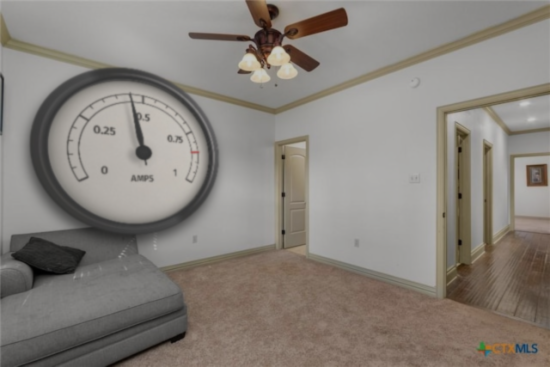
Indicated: {"value": 0.45, "unit": "A"}
